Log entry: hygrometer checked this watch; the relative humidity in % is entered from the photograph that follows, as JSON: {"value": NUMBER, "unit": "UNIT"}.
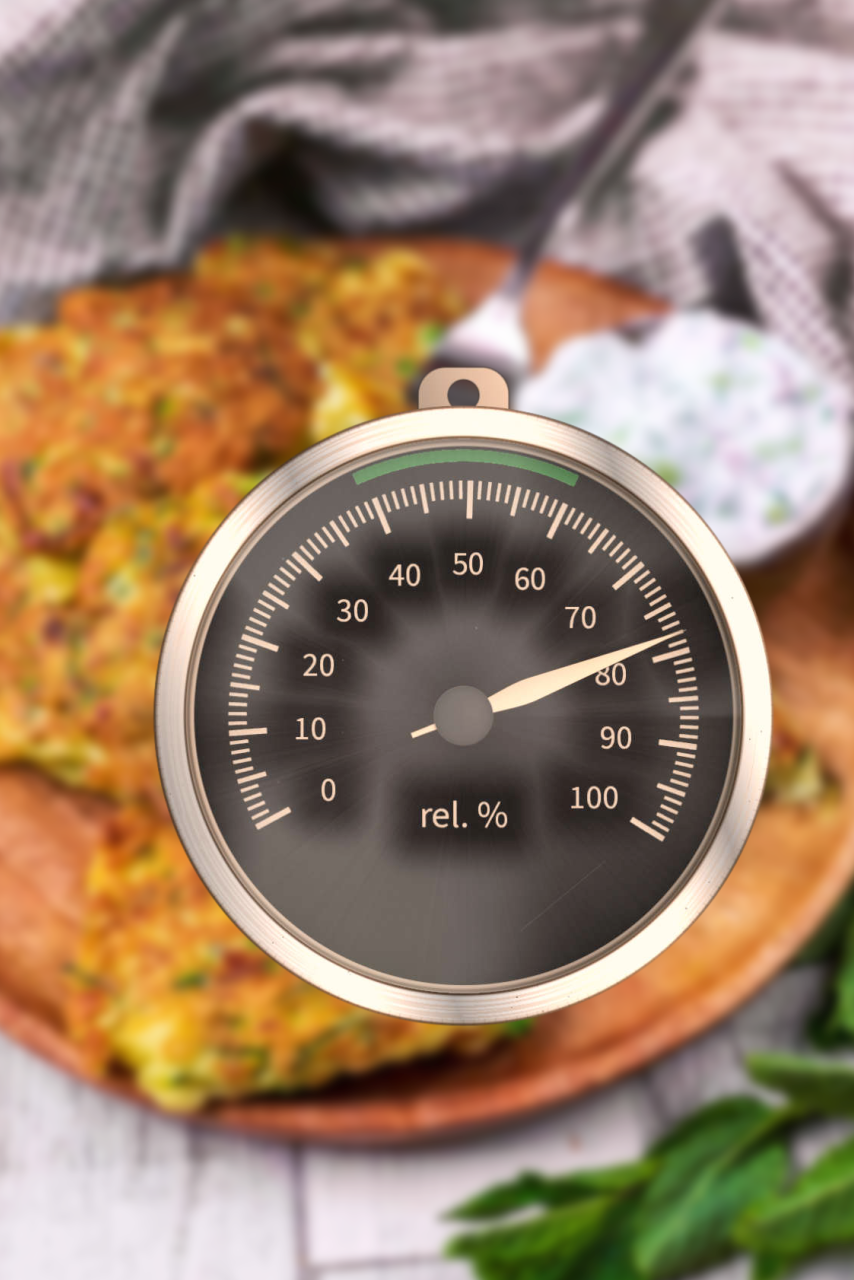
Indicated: {"value": 78, "unit": "%"}
